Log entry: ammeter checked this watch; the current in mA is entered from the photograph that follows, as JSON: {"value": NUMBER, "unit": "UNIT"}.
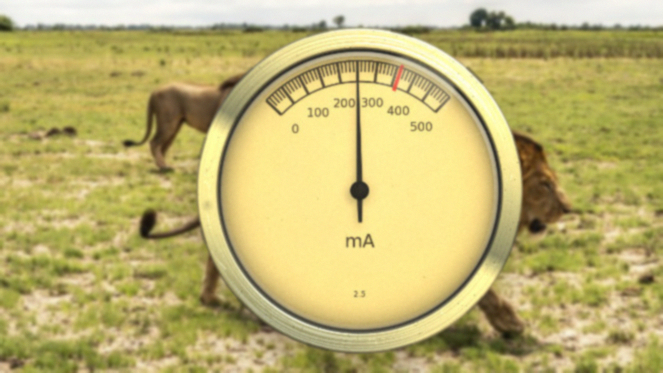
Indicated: {"value": 250, "unit": "mA"}
